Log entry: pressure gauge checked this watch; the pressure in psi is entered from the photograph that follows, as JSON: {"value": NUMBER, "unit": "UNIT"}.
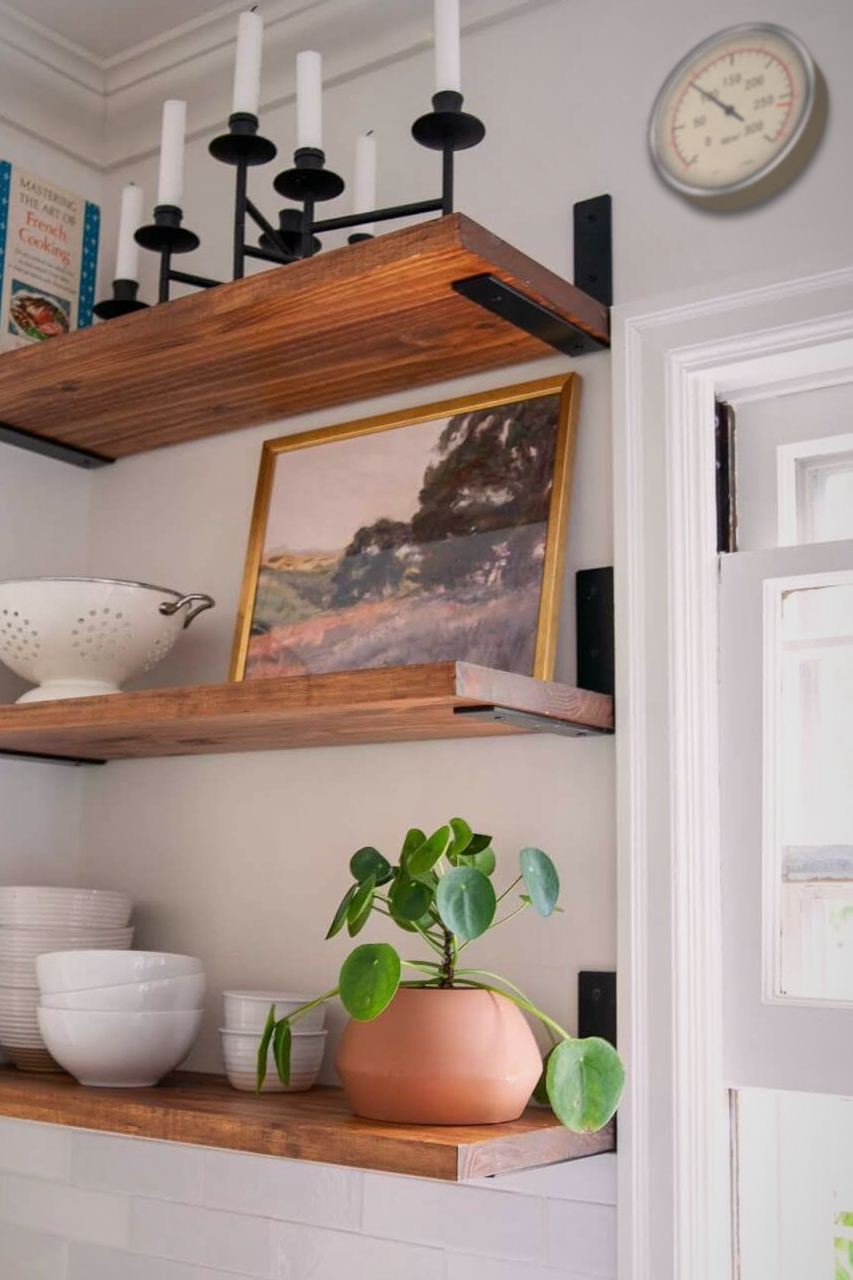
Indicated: {"value": 100, "unit": "psi"}
